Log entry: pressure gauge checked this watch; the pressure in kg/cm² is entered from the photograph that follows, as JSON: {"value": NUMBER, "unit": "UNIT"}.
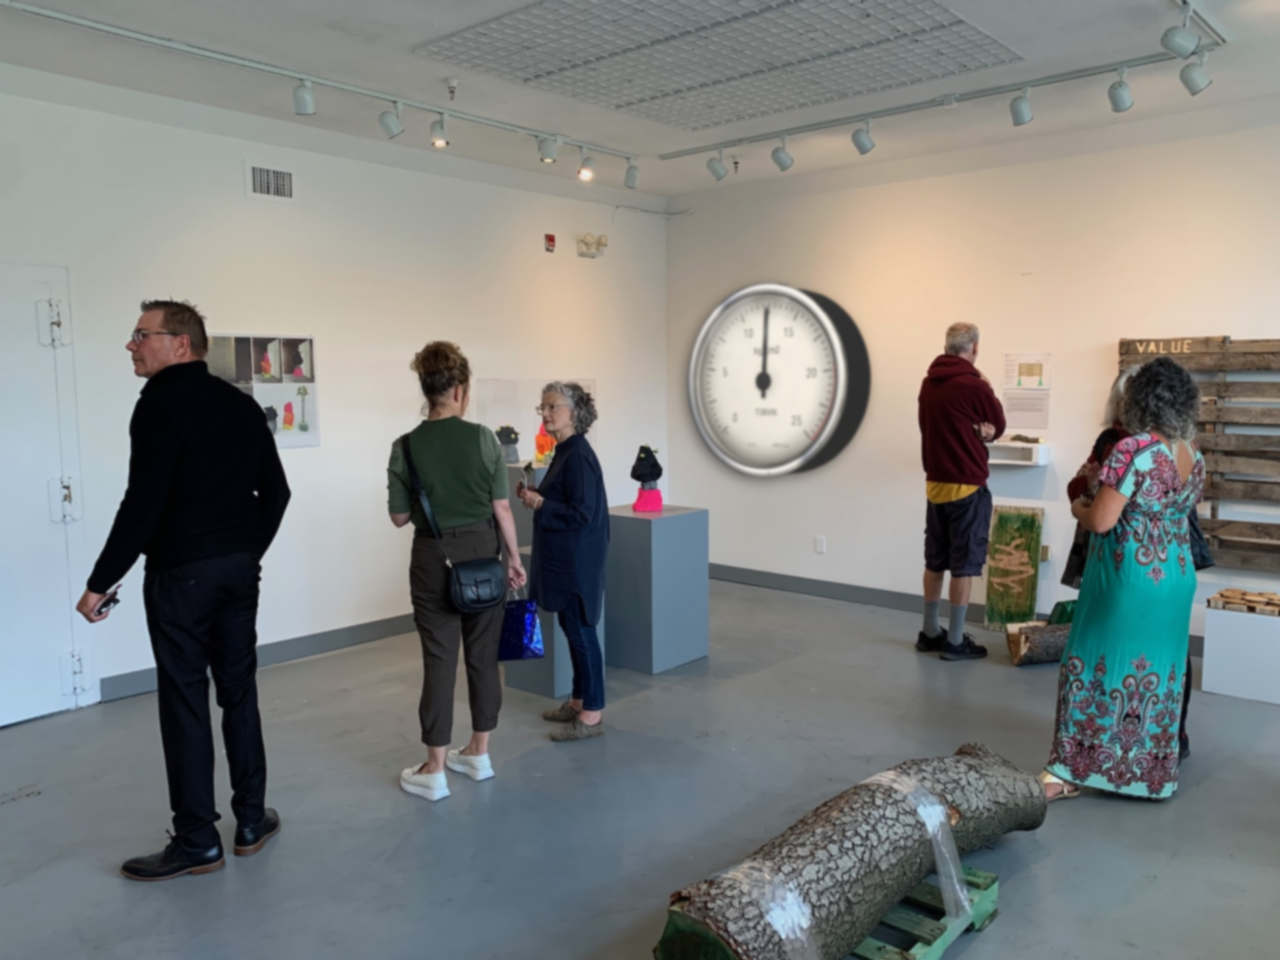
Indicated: {"value": 12.5, "unit": "kg/cm²"}
